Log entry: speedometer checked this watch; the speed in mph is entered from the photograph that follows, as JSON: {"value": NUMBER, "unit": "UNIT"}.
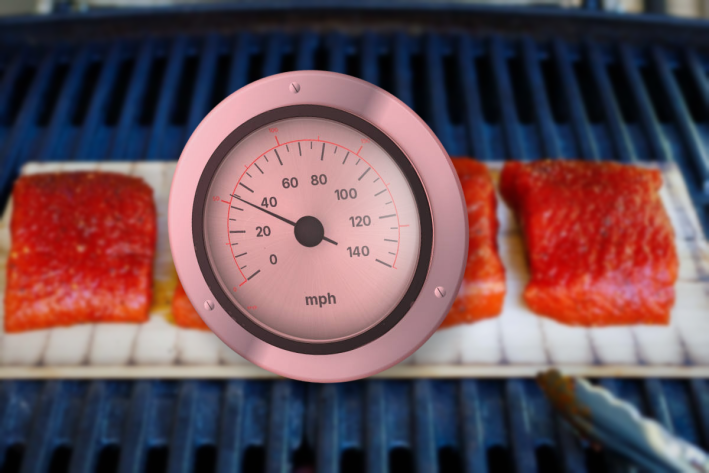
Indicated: {"value": 35, "unit": "mph"}
